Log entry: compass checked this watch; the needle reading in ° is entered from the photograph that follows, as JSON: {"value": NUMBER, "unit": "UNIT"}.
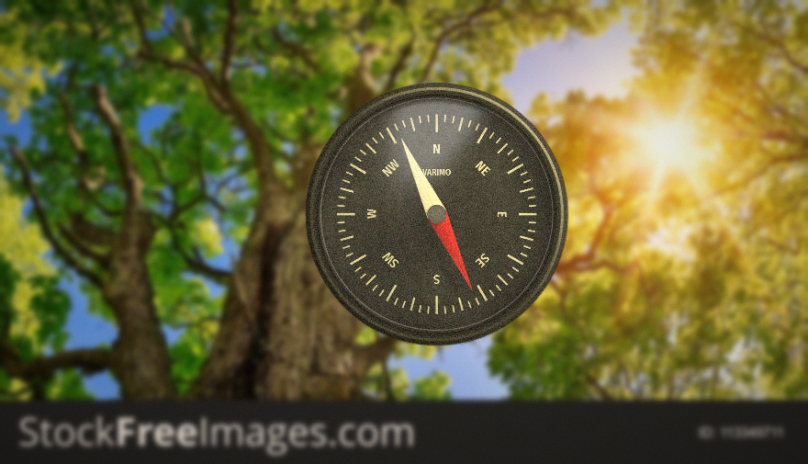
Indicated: {"value": 155, "unit": "°"}
